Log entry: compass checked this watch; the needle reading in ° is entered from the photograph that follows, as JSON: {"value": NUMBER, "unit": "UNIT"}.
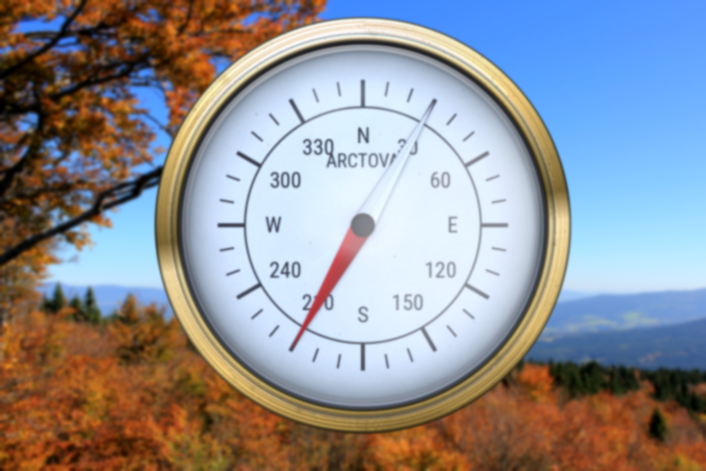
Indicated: {"value": 210, "unit": "°"}
